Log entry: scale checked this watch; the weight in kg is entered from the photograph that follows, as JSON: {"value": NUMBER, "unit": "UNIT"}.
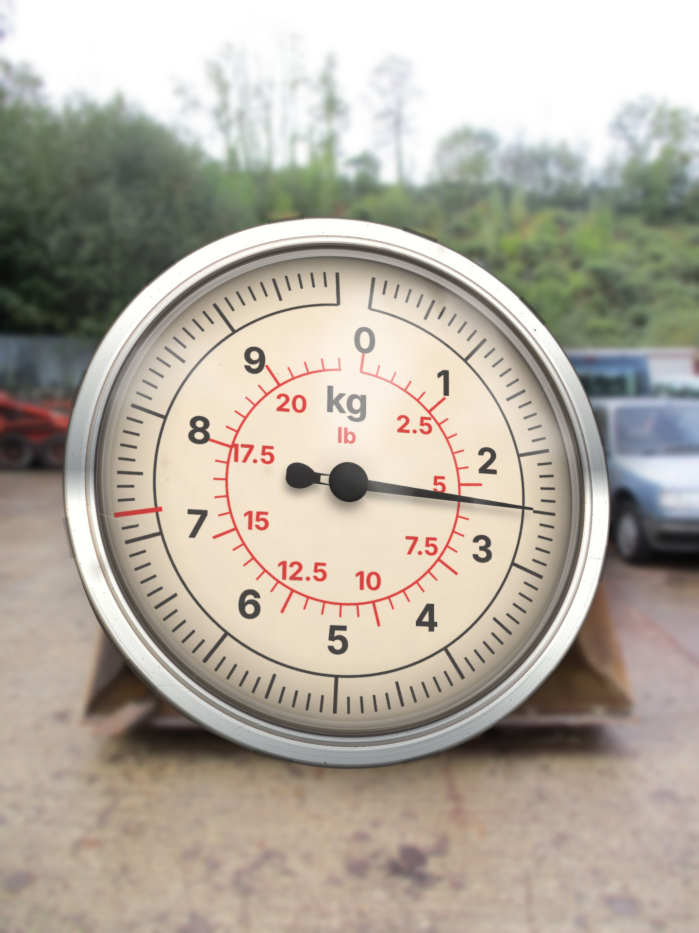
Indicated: {"value": 2.5, "unit": "kg"}
